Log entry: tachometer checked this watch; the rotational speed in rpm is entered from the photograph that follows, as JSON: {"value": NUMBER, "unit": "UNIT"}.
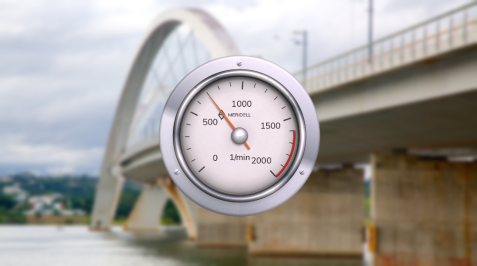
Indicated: {"value": 700, "unit": "rpm"}
